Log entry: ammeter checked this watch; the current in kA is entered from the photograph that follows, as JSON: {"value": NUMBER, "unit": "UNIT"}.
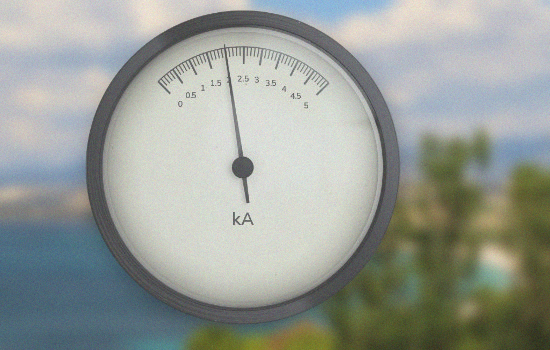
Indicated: {"value": 2, "unit": "kA"}
